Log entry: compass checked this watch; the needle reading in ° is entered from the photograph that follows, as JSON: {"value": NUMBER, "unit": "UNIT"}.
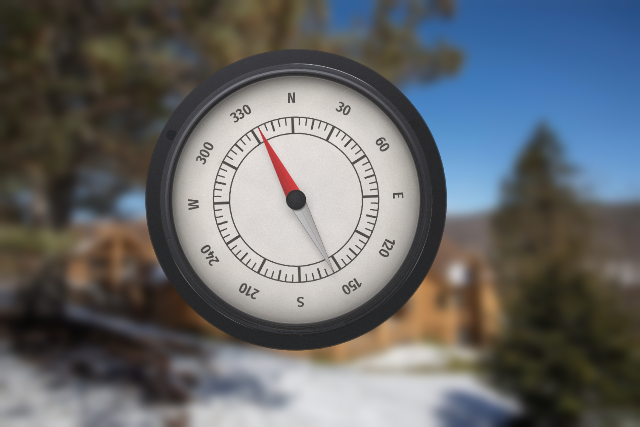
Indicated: {"value": 335, "unit": "°"}
